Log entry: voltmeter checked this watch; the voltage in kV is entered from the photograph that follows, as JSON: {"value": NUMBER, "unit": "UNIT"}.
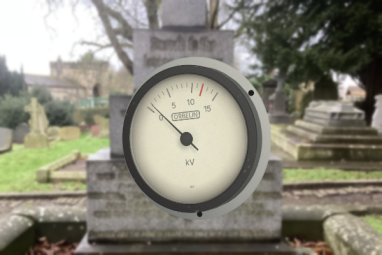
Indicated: {"value": 1, "unit": "kV"}
